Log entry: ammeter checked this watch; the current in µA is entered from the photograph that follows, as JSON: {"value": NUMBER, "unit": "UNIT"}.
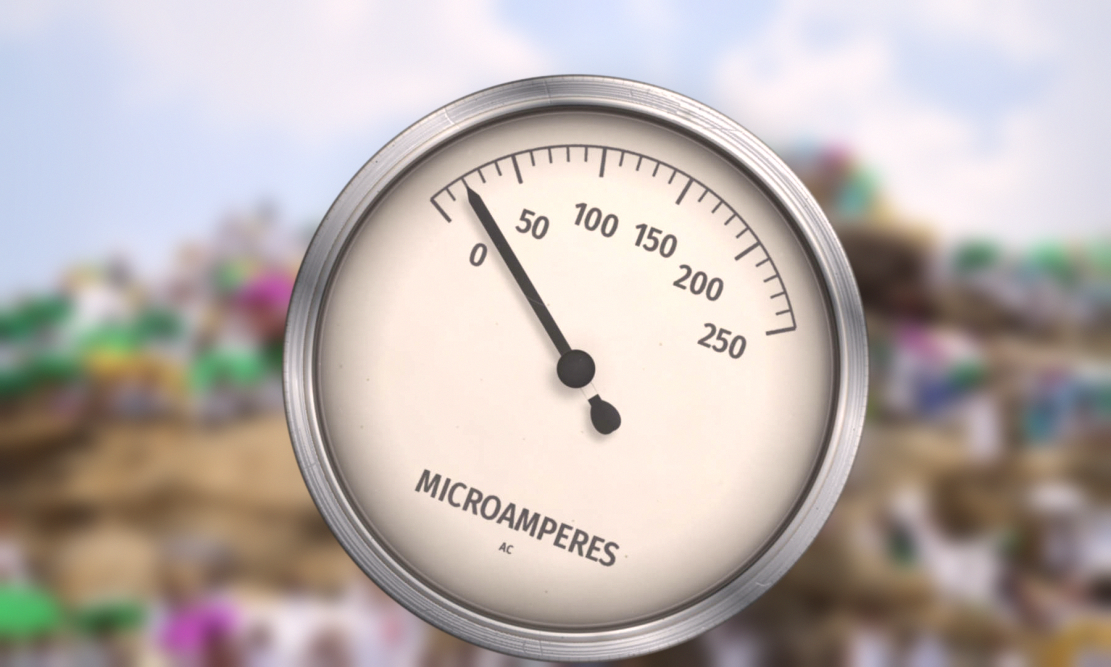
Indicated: {"value": 20, "unit": "µA"}
